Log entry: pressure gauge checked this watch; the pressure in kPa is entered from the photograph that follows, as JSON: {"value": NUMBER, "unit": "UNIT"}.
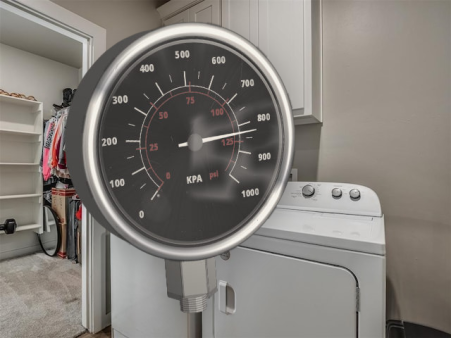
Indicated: {"value": 825, "unit": "kPa"}
